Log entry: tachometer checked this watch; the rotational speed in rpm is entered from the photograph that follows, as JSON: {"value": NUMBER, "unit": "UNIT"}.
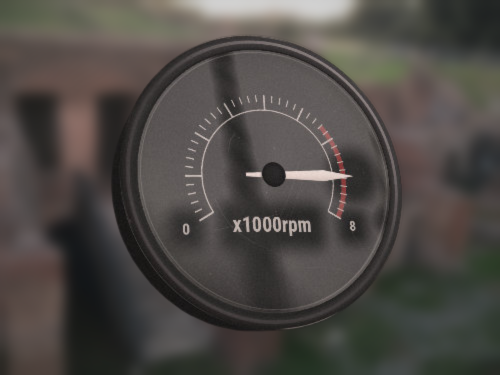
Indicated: {"value": 7000, "unit": "rpm"}
